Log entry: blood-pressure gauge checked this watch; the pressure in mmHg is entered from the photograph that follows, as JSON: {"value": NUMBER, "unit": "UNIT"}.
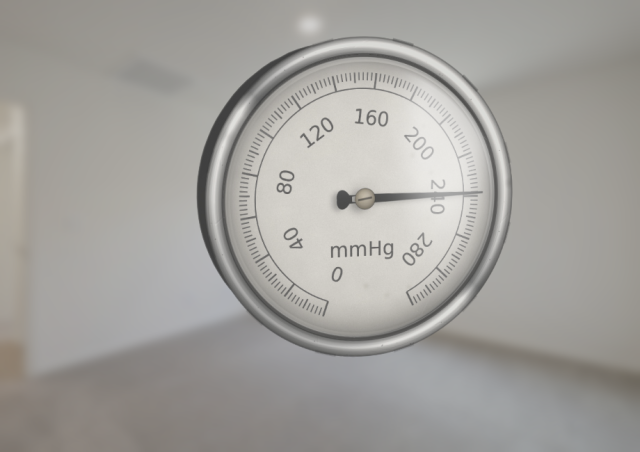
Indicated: {"value": 238, "unit": "mmHg"}
